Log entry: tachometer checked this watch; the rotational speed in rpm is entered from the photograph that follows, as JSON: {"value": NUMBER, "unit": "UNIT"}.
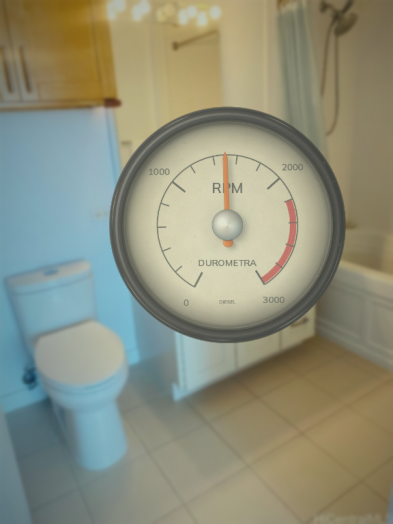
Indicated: {"value": 1500, "unit": "rpm"}
